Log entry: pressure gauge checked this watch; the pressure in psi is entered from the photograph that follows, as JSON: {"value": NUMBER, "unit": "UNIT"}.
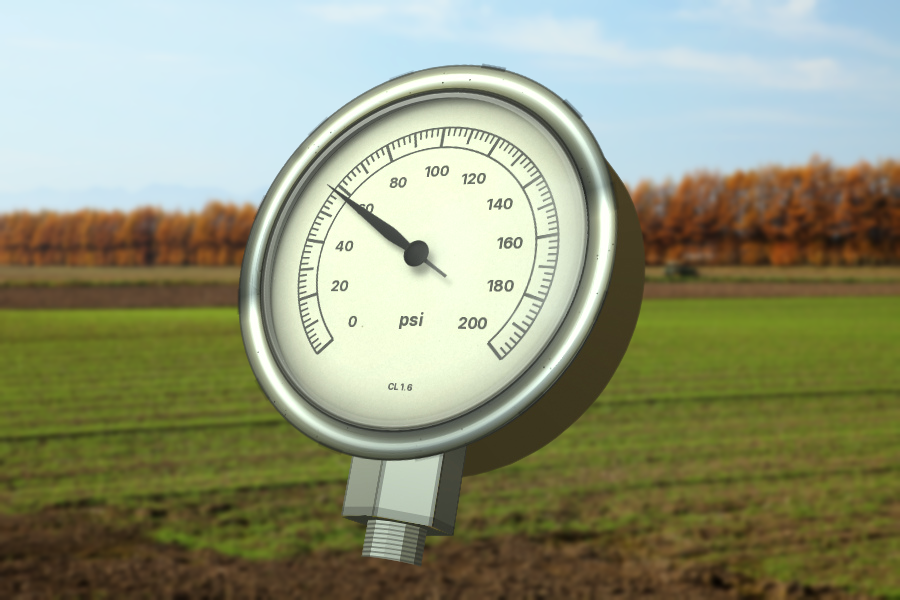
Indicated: {"value": 58, "unit": "psi"}
